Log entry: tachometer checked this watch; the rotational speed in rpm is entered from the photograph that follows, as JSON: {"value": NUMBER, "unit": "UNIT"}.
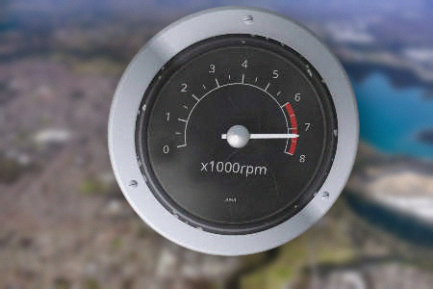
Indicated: {"value": 7250, "unit": "rpm"}
